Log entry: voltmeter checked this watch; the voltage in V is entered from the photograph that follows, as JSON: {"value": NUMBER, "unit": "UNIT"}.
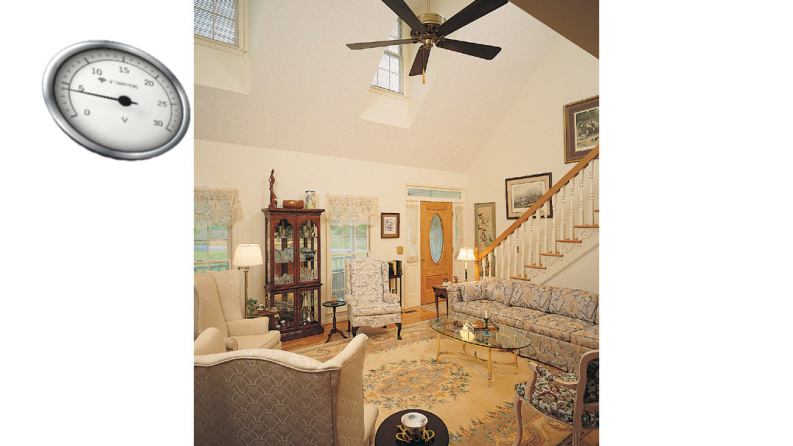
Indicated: {"value": 4, "unit": "V"}
